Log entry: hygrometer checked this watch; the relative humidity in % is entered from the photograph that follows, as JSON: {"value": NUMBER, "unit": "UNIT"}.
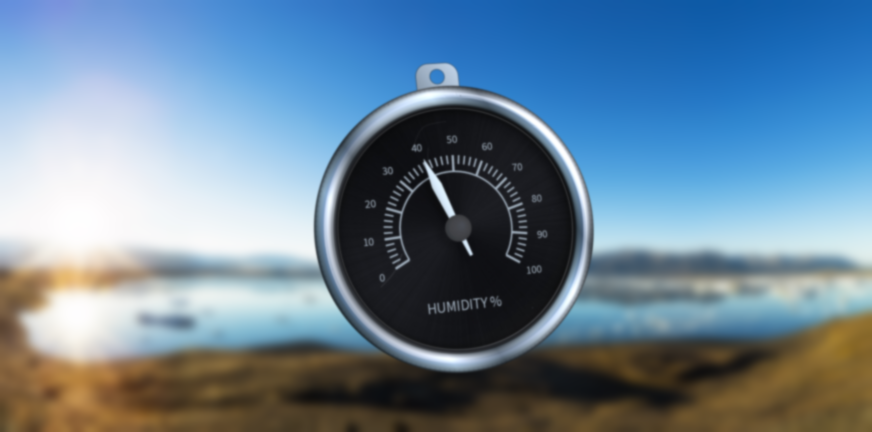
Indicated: {"value": 40, "unit": "%"}
